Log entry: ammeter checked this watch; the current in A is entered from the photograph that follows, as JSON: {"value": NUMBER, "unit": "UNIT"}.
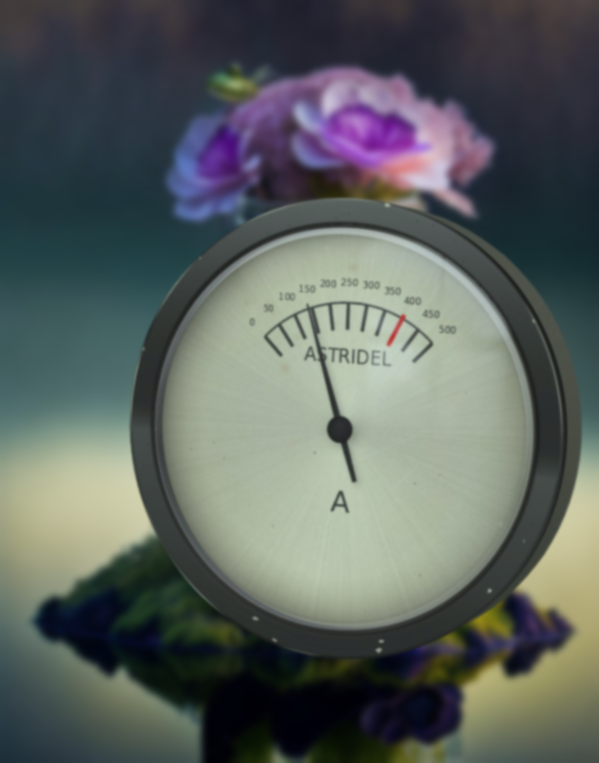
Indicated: {"value": 150, "unit": "A"}
